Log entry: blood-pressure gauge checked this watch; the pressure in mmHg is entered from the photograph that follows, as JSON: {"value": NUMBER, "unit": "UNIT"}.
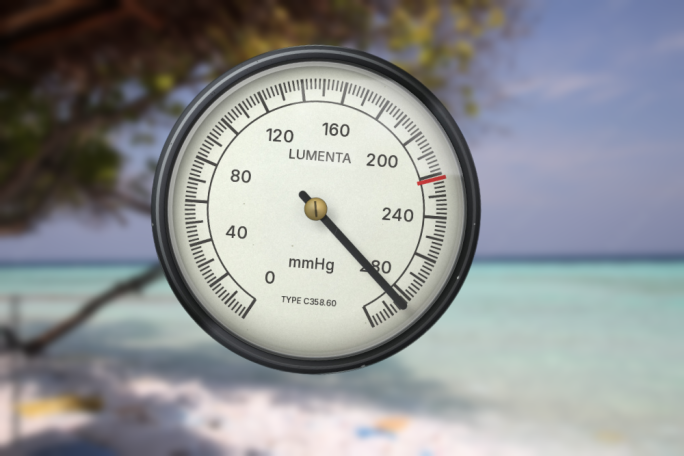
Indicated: {"value": 284, "unit": "mmHg"}
